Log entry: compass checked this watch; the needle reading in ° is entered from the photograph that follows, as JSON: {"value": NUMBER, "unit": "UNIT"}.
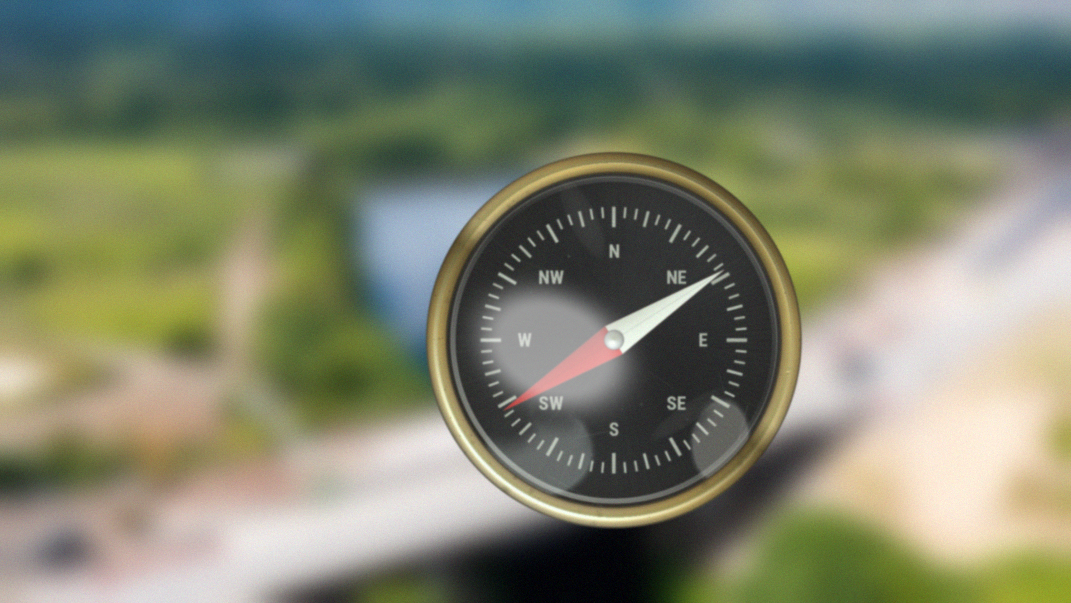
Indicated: {"value": 237.5, "unit": "°"}
